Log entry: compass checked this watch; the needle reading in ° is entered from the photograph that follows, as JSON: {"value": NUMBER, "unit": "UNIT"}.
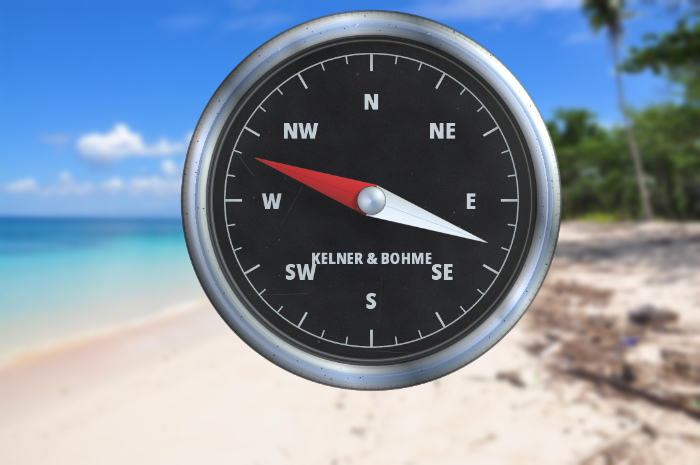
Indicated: {"value": 290, "unit": "°"}
